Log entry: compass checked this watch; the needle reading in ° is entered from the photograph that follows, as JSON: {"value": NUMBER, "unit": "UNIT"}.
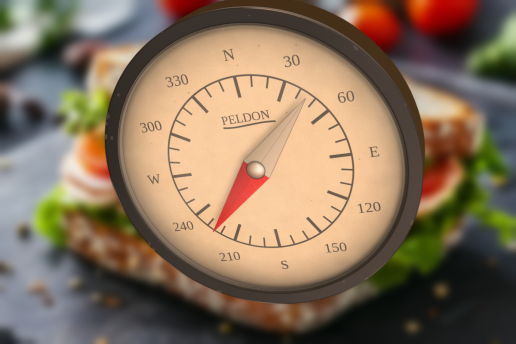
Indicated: {"value": 225, "unit": "°"}
